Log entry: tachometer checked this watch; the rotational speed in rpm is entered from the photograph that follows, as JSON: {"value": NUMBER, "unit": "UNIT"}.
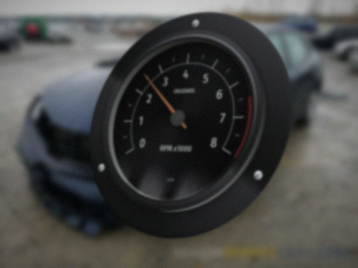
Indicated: {"value": 2500, "unit": "rpm"}
